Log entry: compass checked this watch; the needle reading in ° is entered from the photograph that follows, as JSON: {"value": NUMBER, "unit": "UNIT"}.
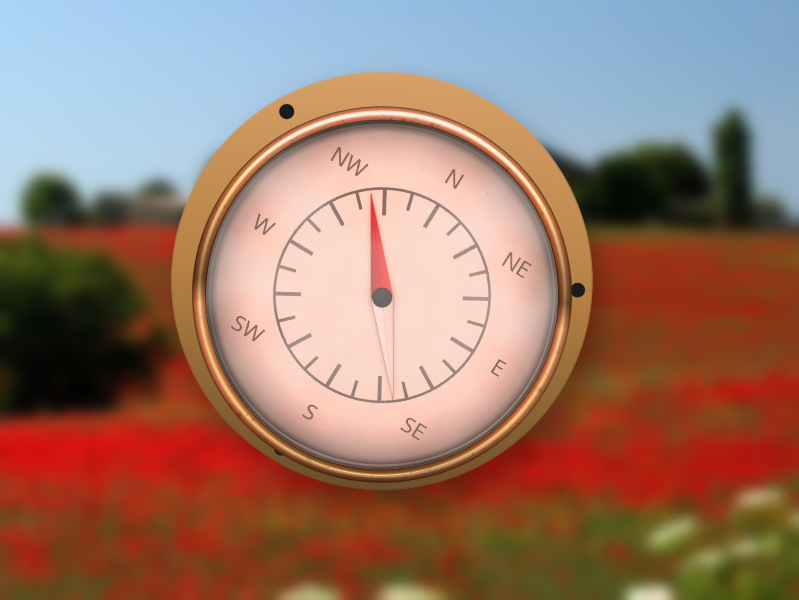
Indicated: {"value": 322.5, "unit": "°"}
